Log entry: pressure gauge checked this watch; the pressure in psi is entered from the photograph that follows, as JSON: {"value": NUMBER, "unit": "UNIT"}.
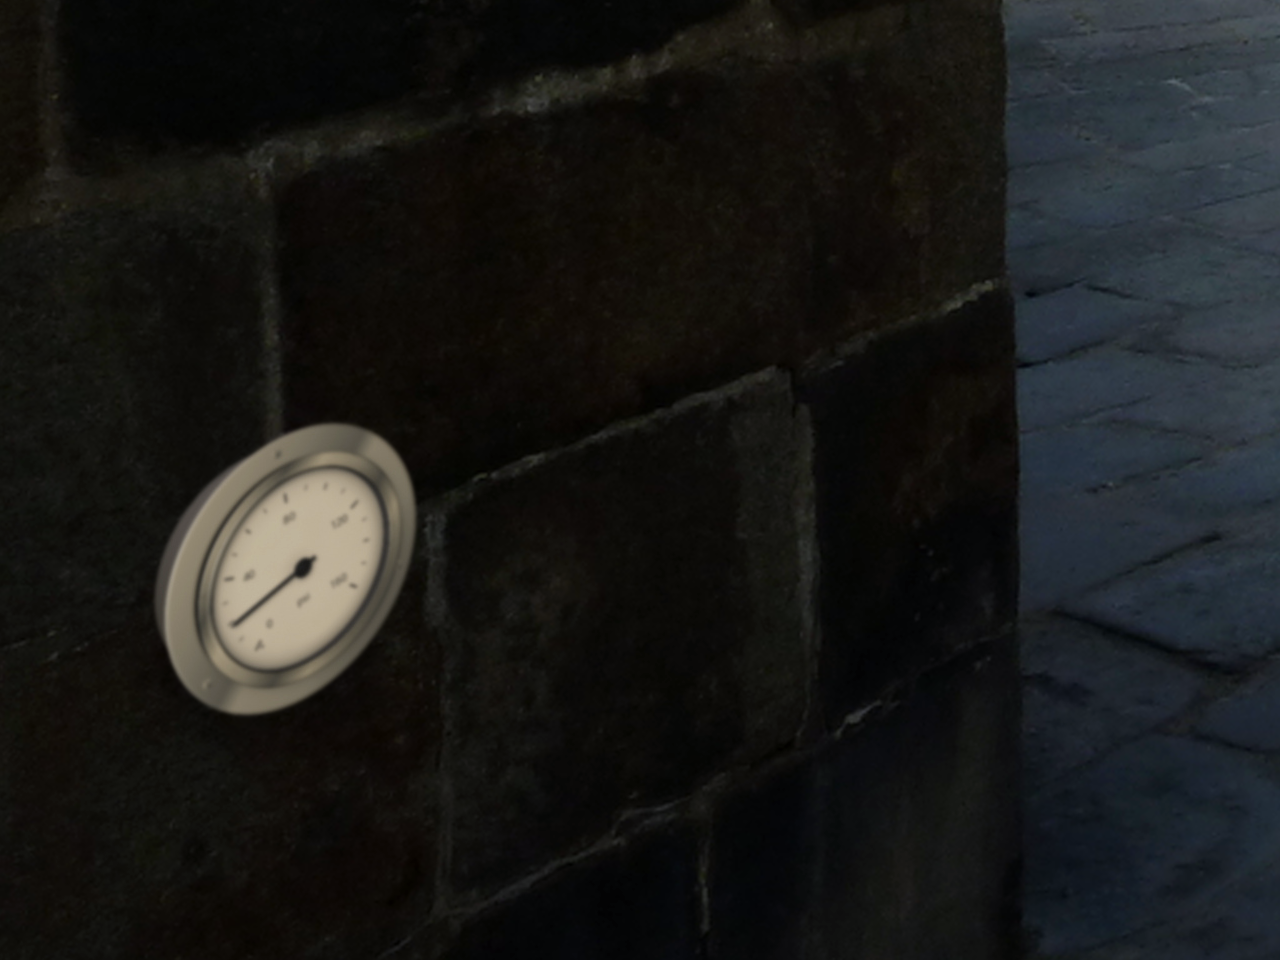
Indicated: {"value": 20, "unit": "psi"}
